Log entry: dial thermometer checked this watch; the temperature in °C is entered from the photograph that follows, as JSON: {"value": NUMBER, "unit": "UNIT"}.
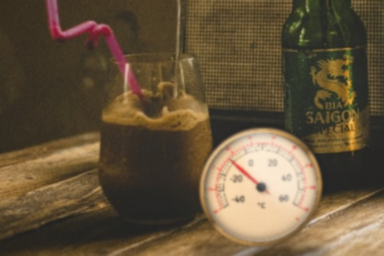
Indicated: {"value": -10, "unit": "°C"}
